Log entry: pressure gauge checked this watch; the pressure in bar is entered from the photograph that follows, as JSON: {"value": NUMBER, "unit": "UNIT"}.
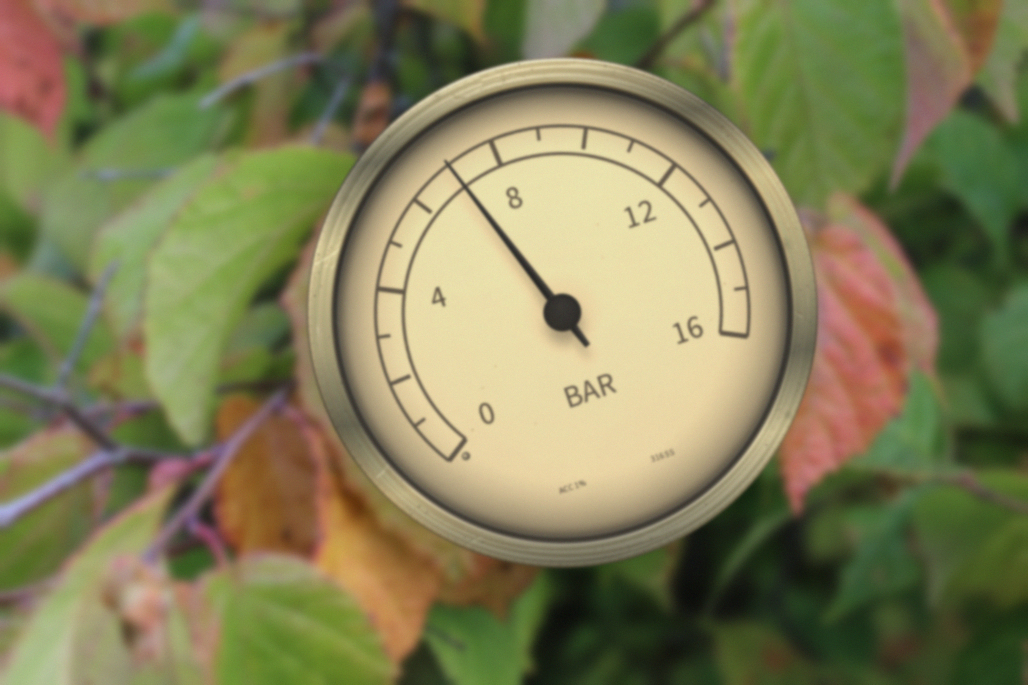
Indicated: {"value": 7, "unit": "bar"}
